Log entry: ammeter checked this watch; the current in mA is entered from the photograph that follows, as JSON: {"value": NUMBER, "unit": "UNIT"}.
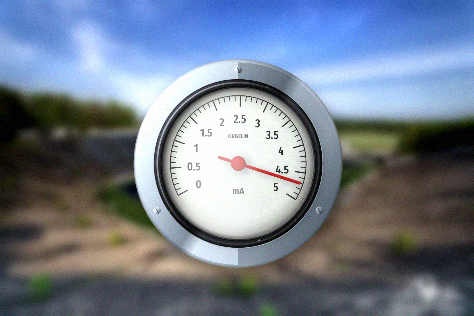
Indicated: {"value": 4.7, "unit": "mA"}
